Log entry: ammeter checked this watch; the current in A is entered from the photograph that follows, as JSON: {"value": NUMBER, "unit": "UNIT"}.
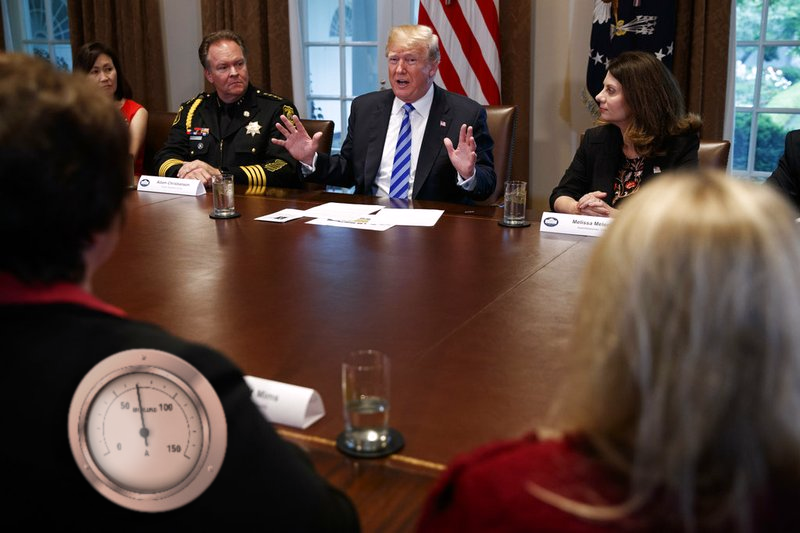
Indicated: {"value": 70, "unit": "A"}
